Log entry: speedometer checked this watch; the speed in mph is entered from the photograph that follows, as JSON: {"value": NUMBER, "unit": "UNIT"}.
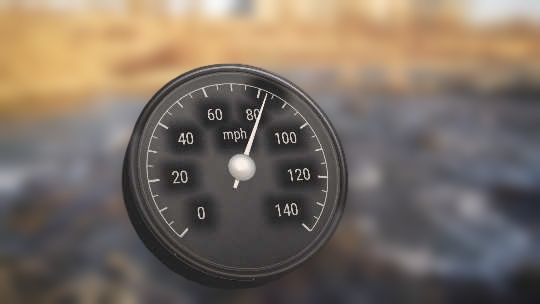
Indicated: {"value": 82.5, "unit": "mph"}
